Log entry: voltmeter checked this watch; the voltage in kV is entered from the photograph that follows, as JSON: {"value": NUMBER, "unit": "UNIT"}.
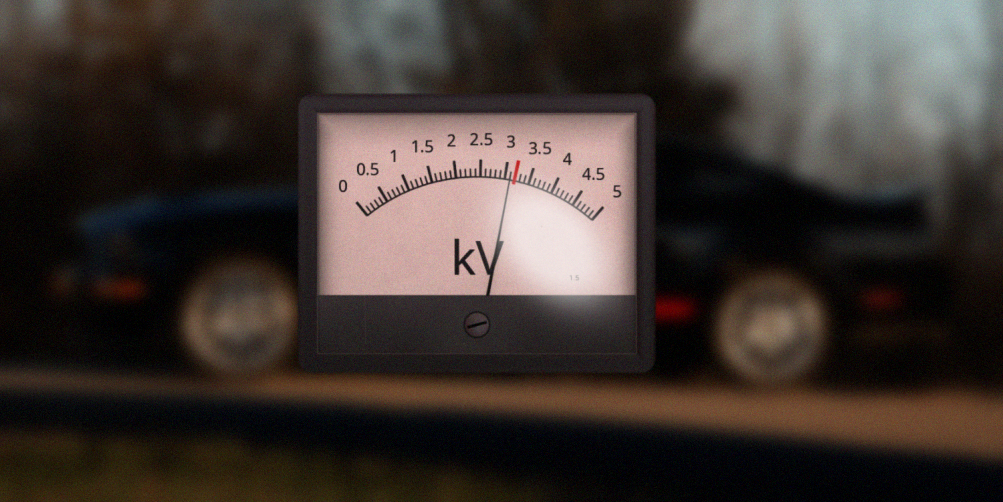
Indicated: {"value": 3.1, "unit": "kV"}
